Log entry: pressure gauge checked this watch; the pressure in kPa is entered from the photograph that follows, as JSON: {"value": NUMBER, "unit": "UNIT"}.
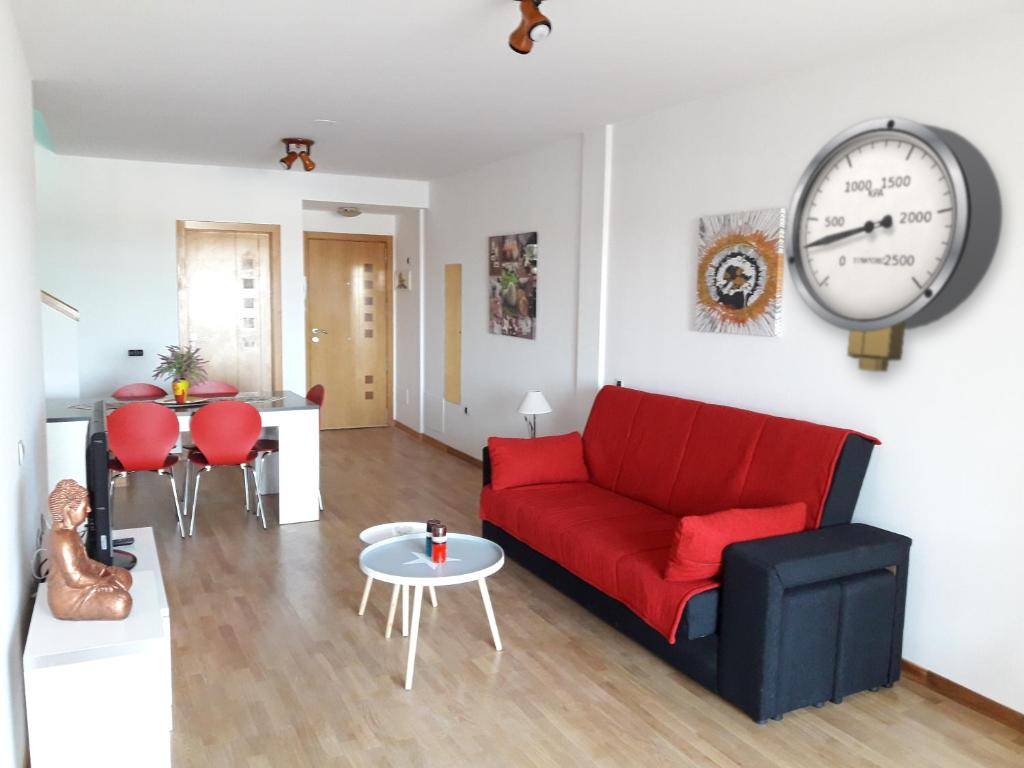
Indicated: {"value": 300, "unit": "kPa"}
